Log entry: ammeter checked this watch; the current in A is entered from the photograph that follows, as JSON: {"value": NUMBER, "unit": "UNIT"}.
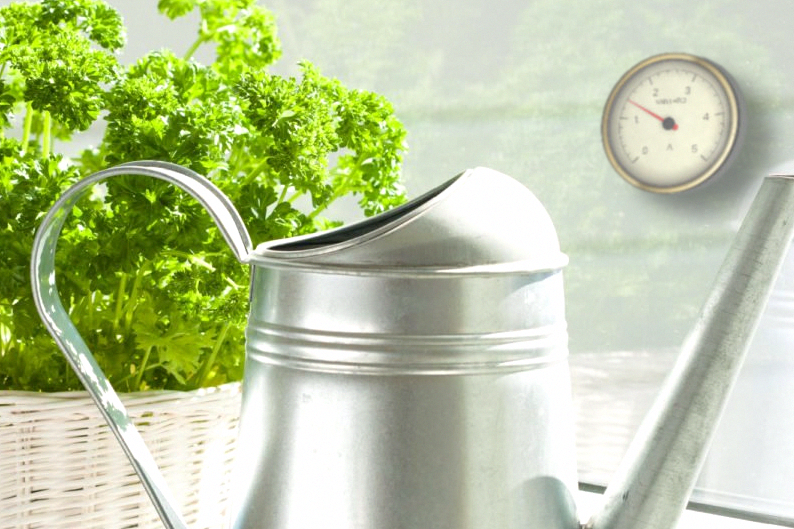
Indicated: {"value": 1.4, "unit": "A"}
